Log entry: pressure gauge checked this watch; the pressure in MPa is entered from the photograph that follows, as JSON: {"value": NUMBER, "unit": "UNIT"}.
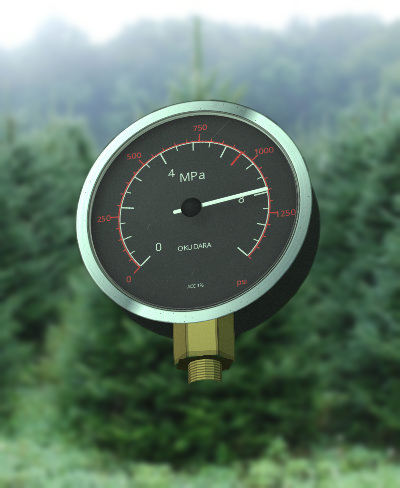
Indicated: {"value": 8, "unit": "MPa"}
